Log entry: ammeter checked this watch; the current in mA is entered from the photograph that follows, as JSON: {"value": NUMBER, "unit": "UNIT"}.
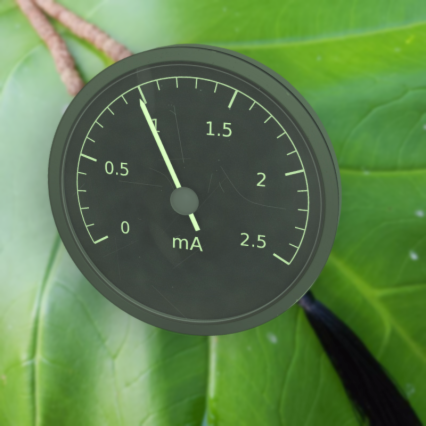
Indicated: {"value": 1, "unit": "mA"}
